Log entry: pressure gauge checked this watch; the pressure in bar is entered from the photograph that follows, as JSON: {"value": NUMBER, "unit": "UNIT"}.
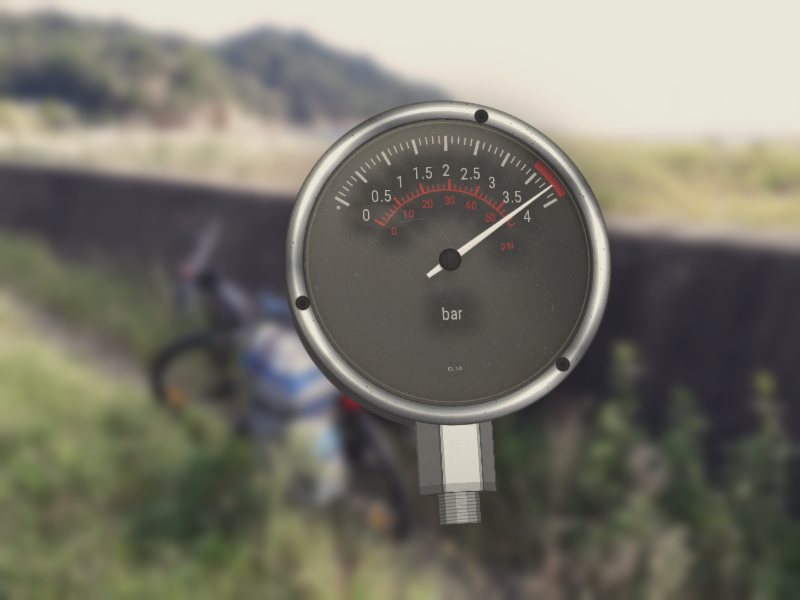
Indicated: {"value": 3.8, "unit": "bar"}
